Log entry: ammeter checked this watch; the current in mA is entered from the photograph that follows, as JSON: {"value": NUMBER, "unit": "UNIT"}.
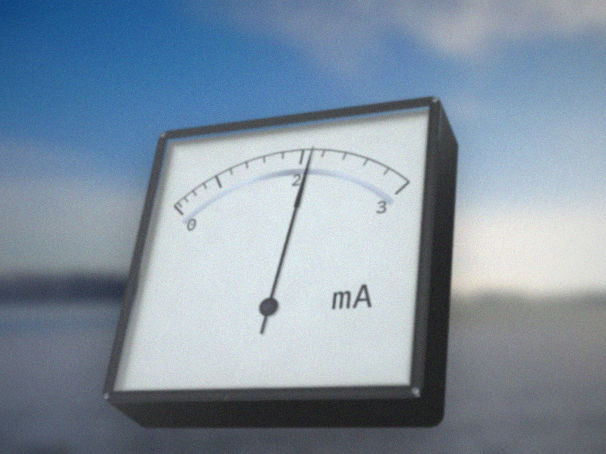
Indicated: {"value": 2.1, "unit": "mA"}
